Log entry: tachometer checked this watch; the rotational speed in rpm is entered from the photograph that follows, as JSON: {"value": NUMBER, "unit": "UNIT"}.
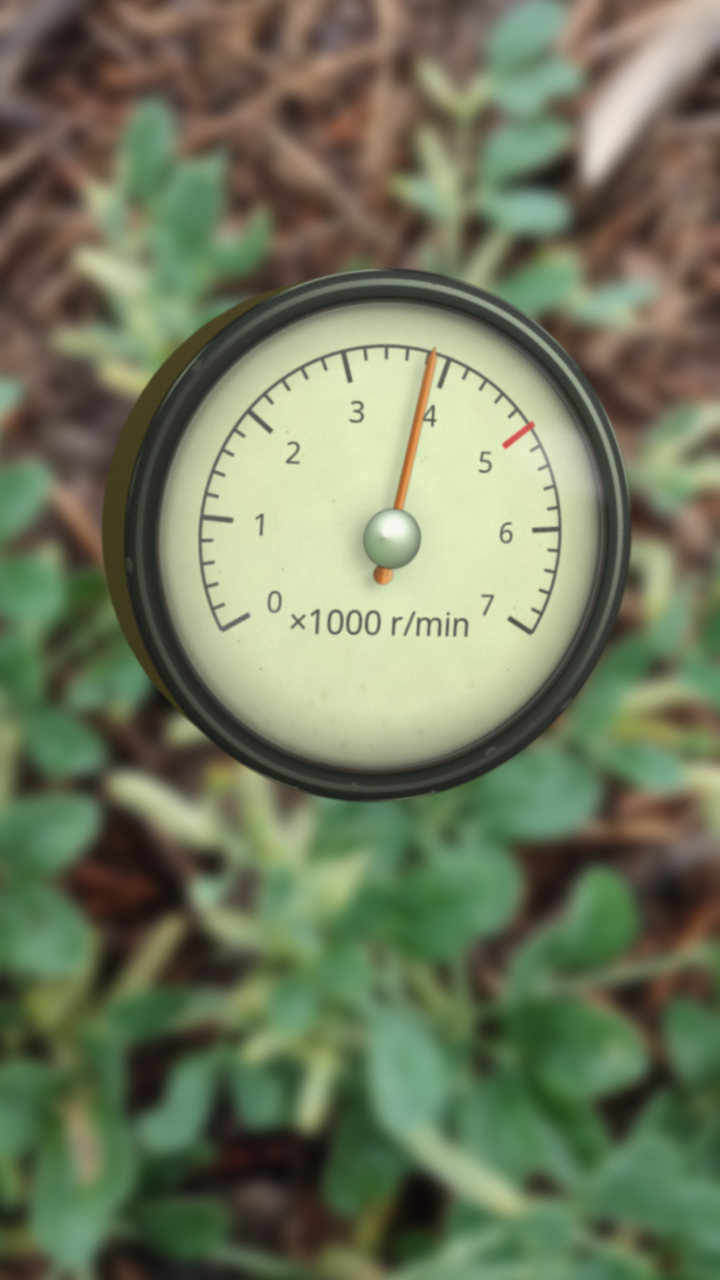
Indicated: {"value": 3800, "unit": "rpm"}
